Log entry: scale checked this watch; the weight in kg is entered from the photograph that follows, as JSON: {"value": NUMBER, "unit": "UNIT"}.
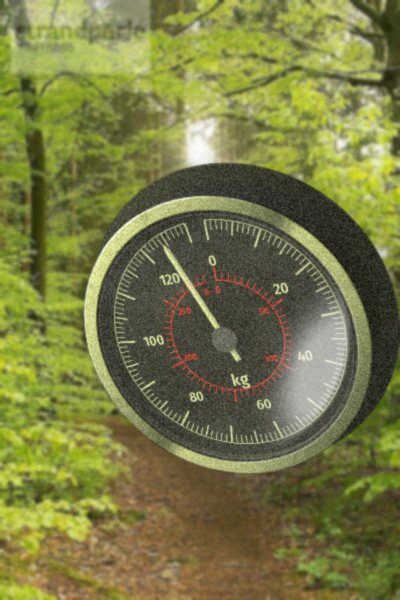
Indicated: {"value": 125, "unit": "kg"}
